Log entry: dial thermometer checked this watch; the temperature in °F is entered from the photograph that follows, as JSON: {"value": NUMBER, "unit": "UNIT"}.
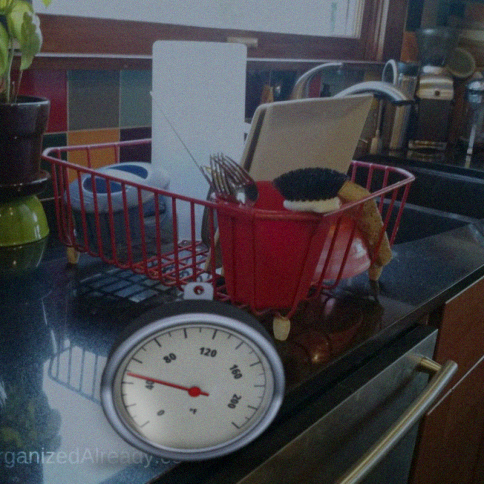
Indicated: {"value": 50, "unit": "°F"}
